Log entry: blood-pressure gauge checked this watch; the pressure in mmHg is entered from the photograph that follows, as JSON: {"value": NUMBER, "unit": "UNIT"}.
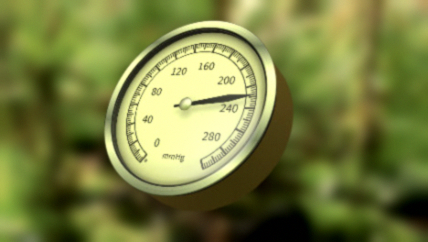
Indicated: {"value": 230, "unit": "mmHg"}
